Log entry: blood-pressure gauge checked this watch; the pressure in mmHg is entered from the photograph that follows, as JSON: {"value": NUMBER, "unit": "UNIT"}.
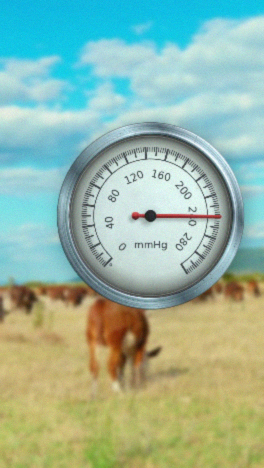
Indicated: {"value": 240, "unit": "mmHg"}
